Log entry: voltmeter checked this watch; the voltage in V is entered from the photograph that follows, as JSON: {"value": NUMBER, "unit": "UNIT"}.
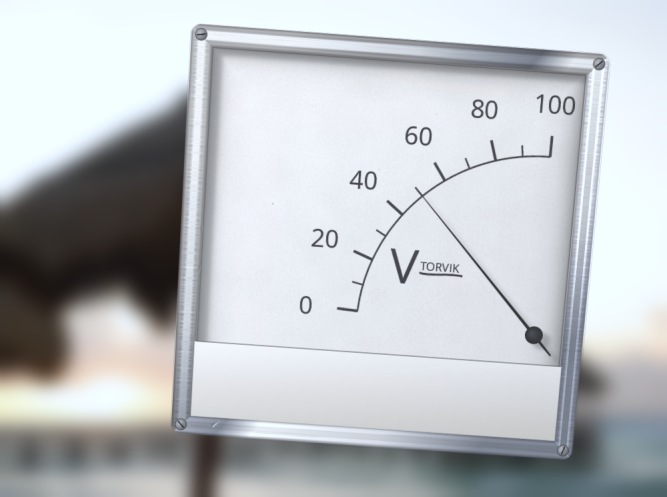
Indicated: {"value": 50, "unit": "V"}
